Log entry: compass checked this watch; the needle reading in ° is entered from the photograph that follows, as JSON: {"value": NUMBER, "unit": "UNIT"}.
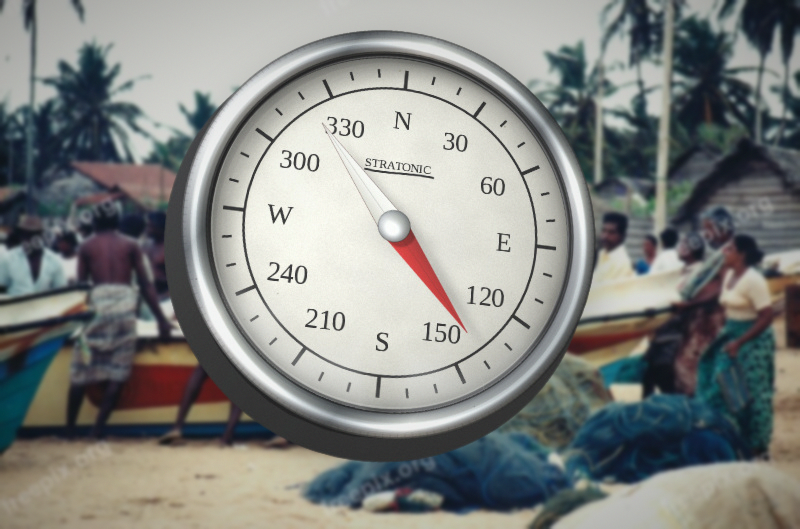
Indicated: {"value": 140, "unit": "°"}
